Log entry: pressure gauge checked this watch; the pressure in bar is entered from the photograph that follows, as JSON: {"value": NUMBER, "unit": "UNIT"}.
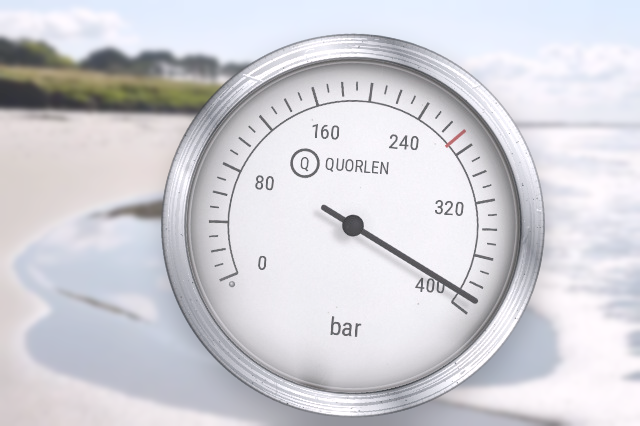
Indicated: {"value": 390, "unit": "bar"}
